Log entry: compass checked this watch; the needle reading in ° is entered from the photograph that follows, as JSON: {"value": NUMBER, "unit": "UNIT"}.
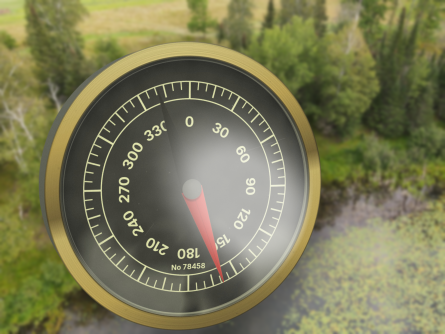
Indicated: {"value": 160, "unit": "°"}
